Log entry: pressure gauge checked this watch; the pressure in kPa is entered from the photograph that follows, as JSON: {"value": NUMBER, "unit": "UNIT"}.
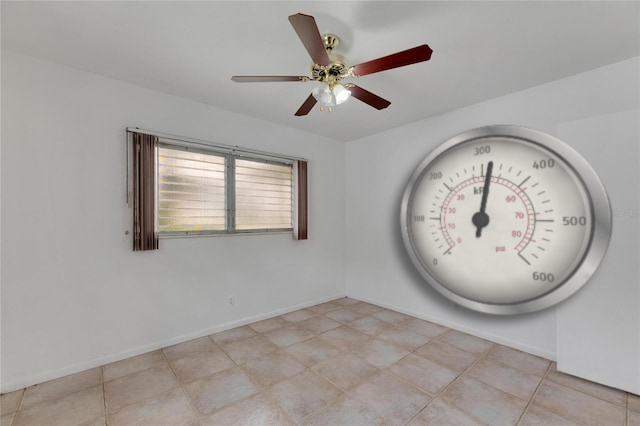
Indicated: {"value": 320, "unit": "kPa"}
